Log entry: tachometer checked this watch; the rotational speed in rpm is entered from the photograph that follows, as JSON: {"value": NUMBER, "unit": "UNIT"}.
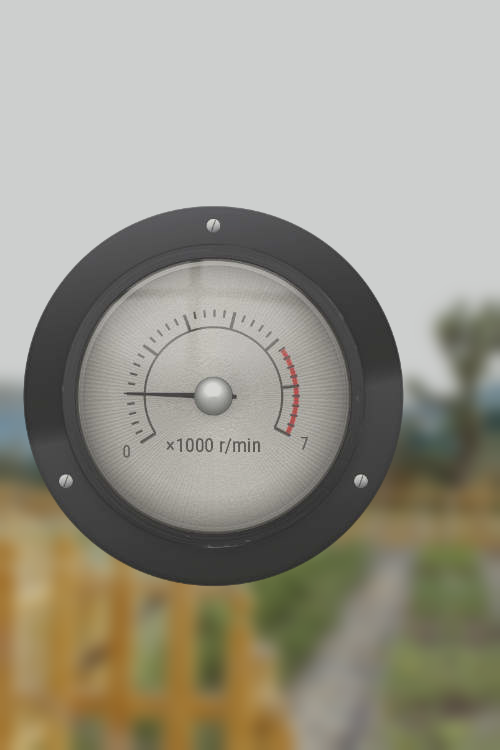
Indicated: {"value": 1000, "unit": "rpm"}
